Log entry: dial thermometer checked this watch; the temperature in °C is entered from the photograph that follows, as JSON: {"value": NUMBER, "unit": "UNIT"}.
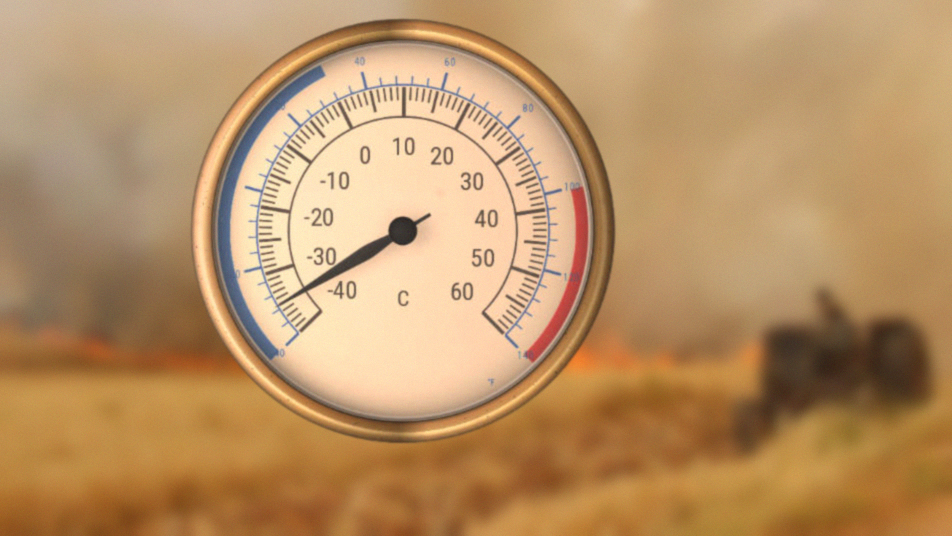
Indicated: {"value": -35, "unit": "°C"}
